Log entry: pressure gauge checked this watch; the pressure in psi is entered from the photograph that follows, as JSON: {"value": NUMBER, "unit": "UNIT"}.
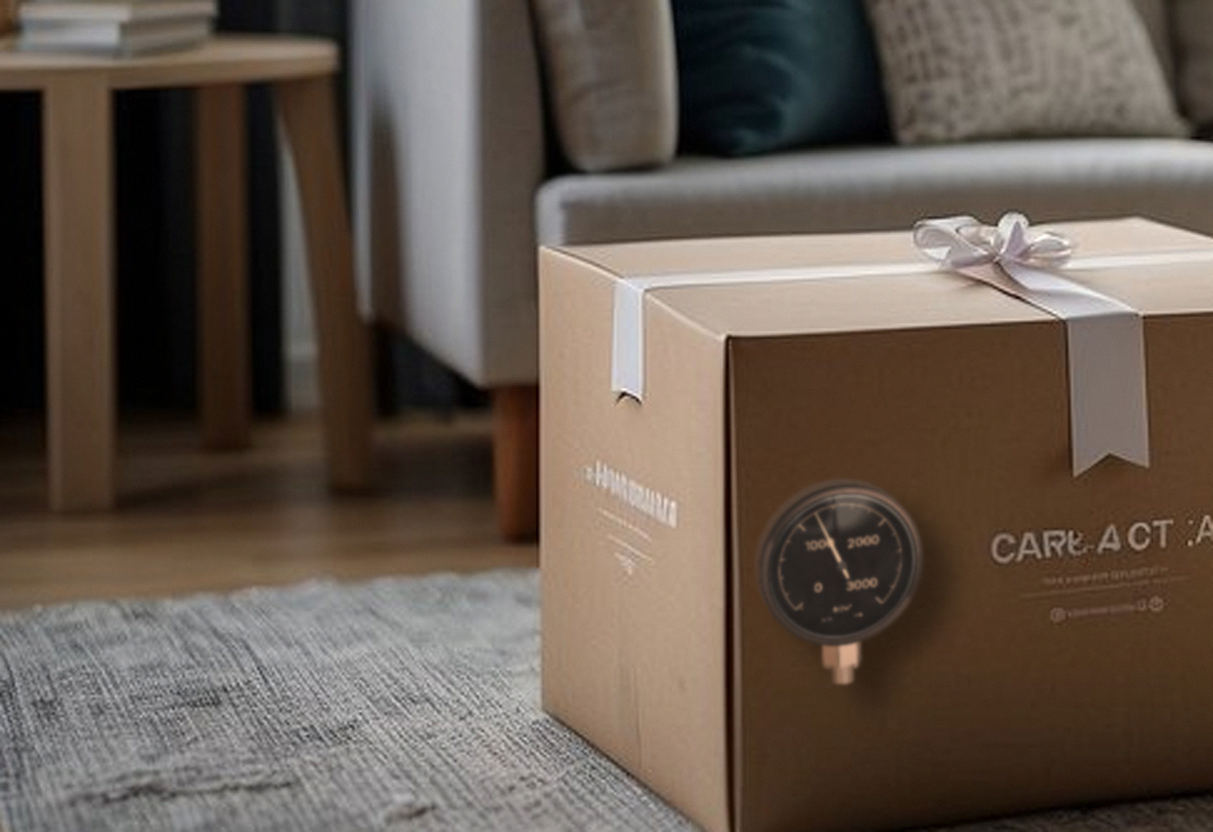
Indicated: {"value": 1200, "unit": "psi"}
